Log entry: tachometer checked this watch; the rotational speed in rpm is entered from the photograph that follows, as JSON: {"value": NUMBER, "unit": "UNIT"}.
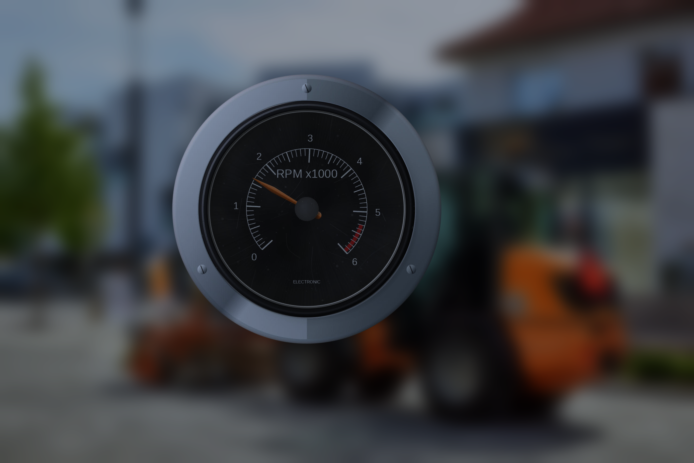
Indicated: {"value": 1600, "unit": "rpm"}
